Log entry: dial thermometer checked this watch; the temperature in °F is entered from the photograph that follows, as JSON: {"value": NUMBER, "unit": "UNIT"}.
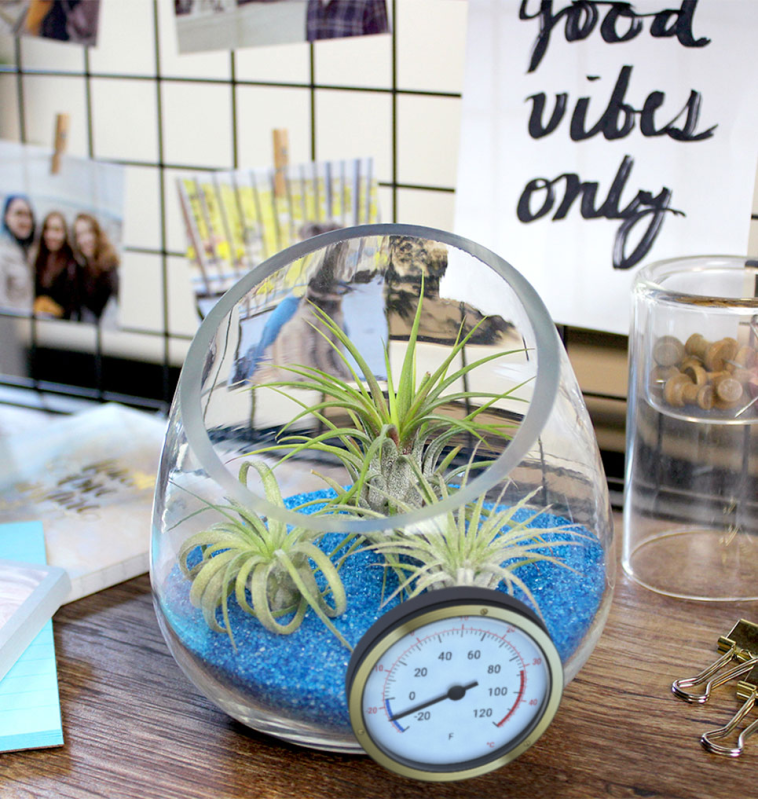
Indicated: {"value": -10, "unit": "°F"}
